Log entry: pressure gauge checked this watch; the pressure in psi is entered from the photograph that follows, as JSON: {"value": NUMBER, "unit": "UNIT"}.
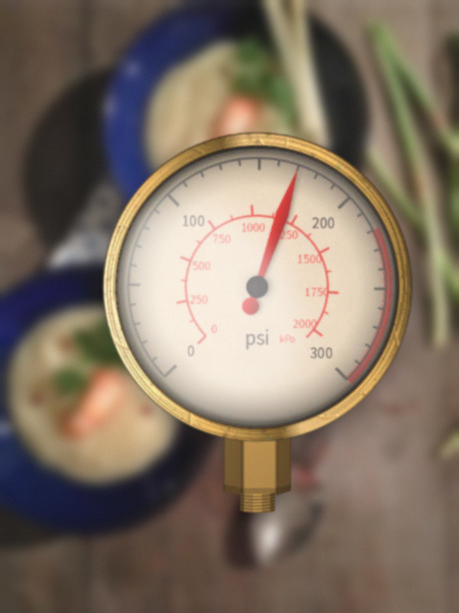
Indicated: {"value": 170, "unit": "psi"}
